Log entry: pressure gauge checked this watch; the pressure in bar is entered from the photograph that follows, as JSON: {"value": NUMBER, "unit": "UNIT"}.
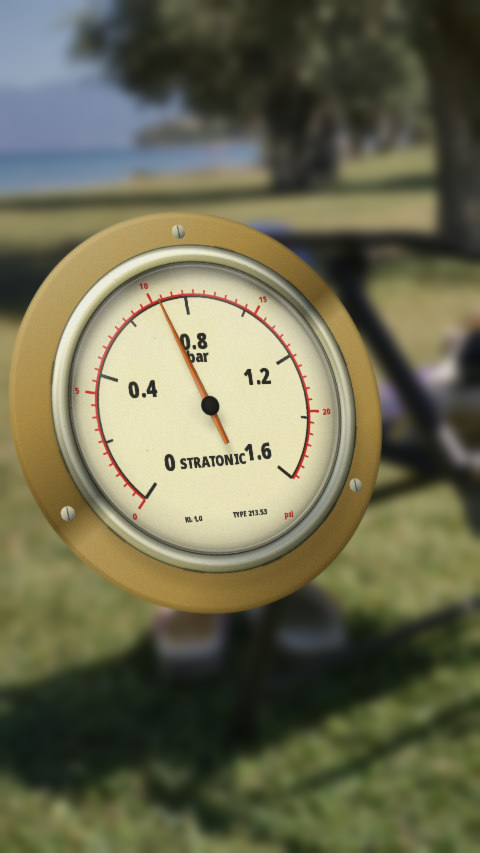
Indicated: {"value": 0.7, "unit": "bar"}
